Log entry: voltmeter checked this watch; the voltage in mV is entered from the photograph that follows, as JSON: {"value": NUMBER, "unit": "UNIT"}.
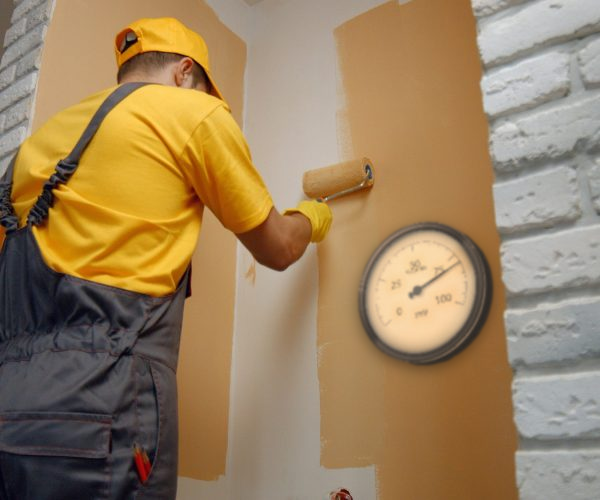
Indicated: {"value": 80, "unit": "mV"}
